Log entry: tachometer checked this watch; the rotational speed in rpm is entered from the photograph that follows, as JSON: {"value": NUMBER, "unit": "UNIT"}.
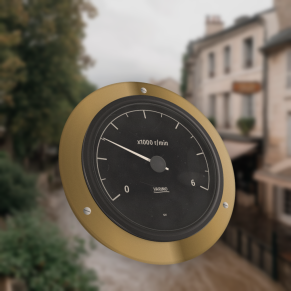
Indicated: {"value": 1500, "unit": "rpm"}
